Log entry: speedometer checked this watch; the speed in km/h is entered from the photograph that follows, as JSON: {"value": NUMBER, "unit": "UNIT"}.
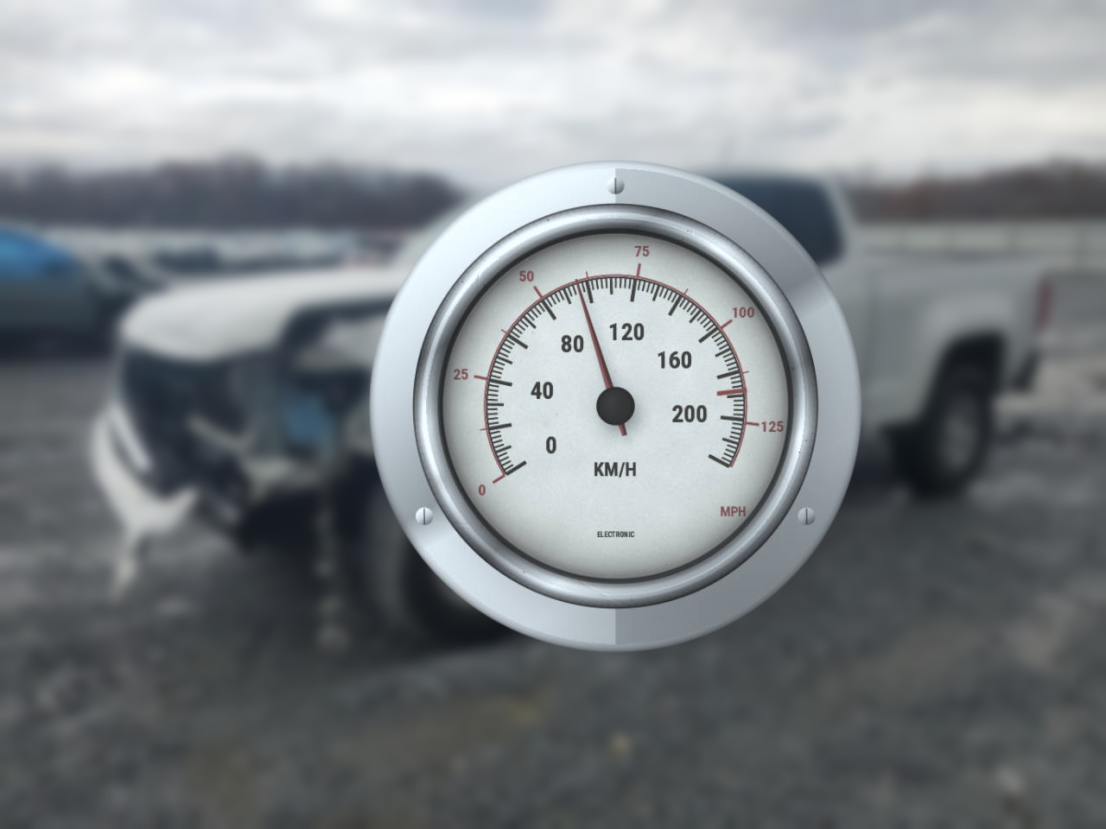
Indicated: {"value": 96, "unit": "km/h"}
